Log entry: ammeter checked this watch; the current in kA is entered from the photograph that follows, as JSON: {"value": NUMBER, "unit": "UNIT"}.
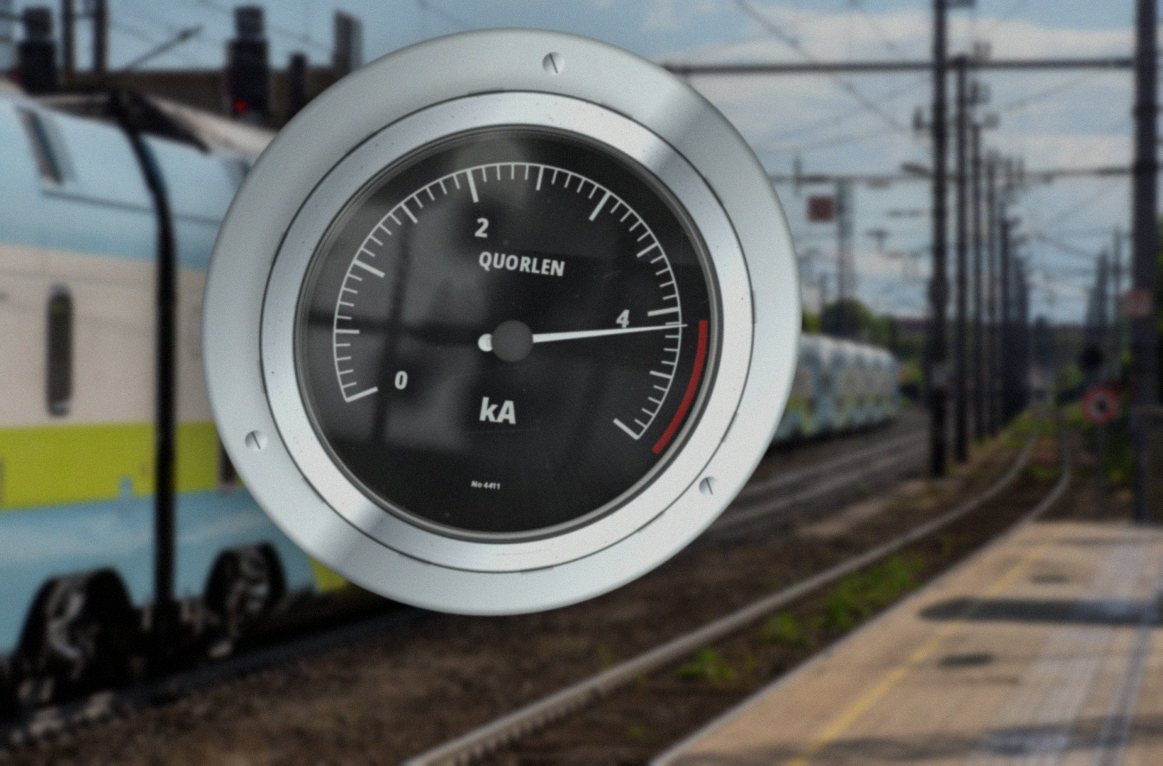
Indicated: {"value": 4.1, "unit": "kA"}
